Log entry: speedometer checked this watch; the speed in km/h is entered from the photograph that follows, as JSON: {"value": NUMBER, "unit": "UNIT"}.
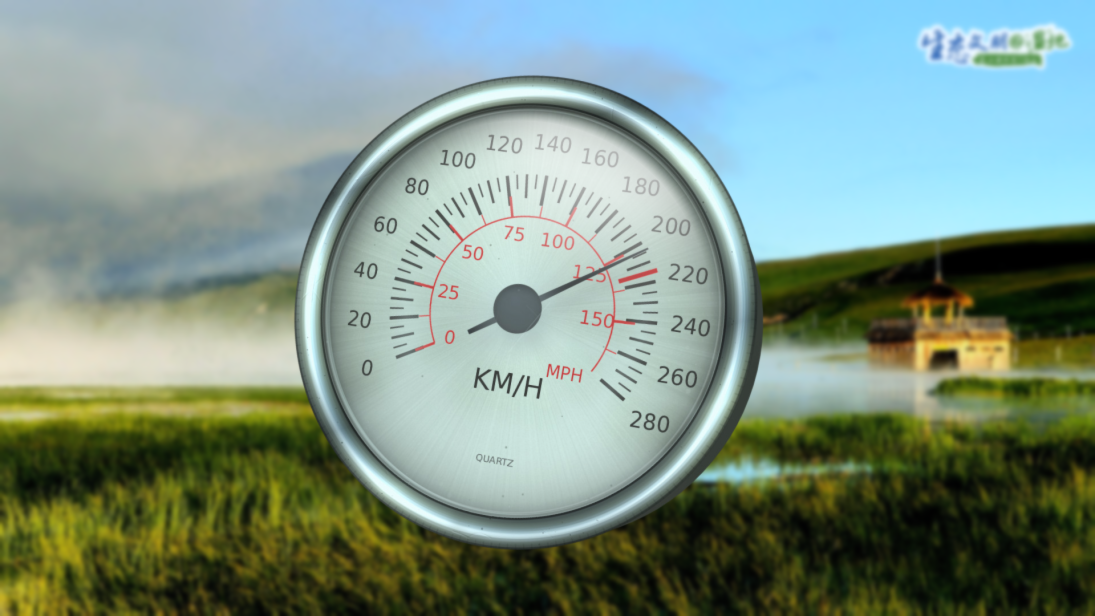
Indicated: {"value": 205, "unit": "km/h"}
